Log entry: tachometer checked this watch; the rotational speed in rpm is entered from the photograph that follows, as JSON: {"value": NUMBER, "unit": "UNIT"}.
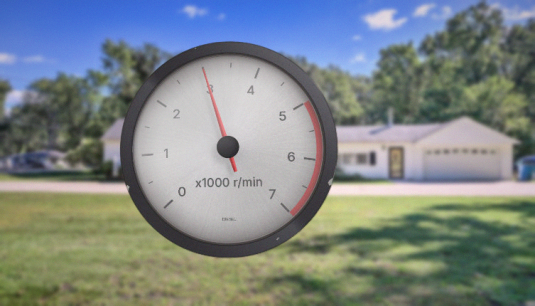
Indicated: {"value": 3000, "unit": "rpm"}
